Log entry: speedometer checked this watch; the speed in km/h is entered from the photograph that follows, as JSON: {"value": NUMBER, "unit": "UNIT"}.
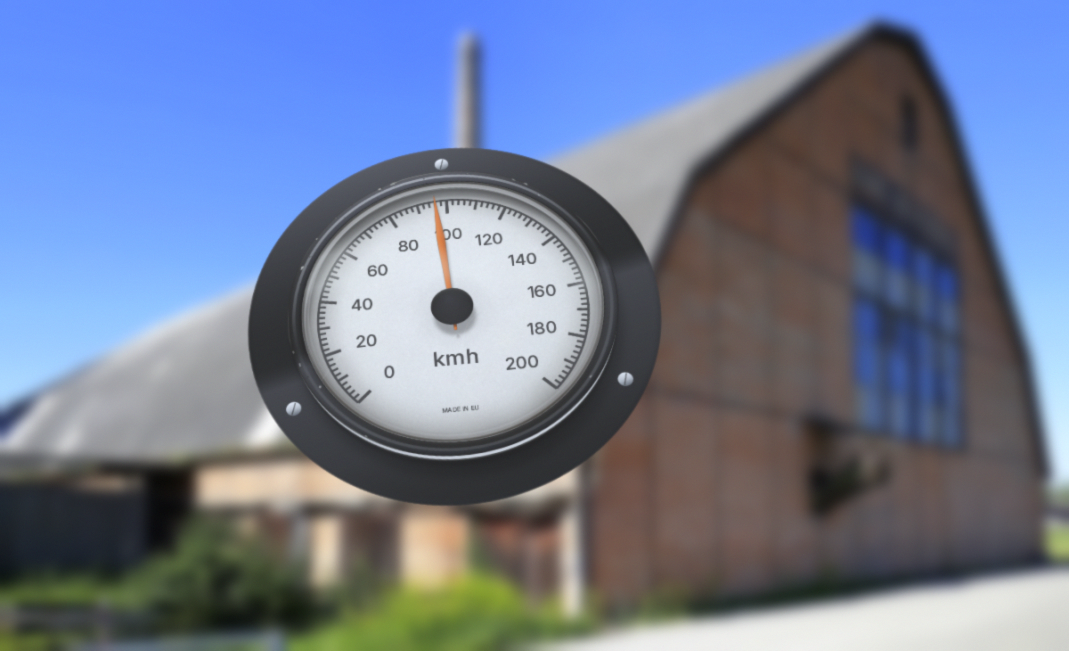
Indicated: {"value": 96, "unit": "km/h"}
